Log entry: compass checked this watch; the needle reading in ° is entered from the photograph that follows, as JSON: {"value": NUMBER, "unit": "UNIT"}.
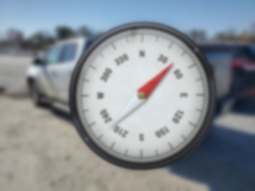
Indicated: {"value": 45, "unit": "°"}
